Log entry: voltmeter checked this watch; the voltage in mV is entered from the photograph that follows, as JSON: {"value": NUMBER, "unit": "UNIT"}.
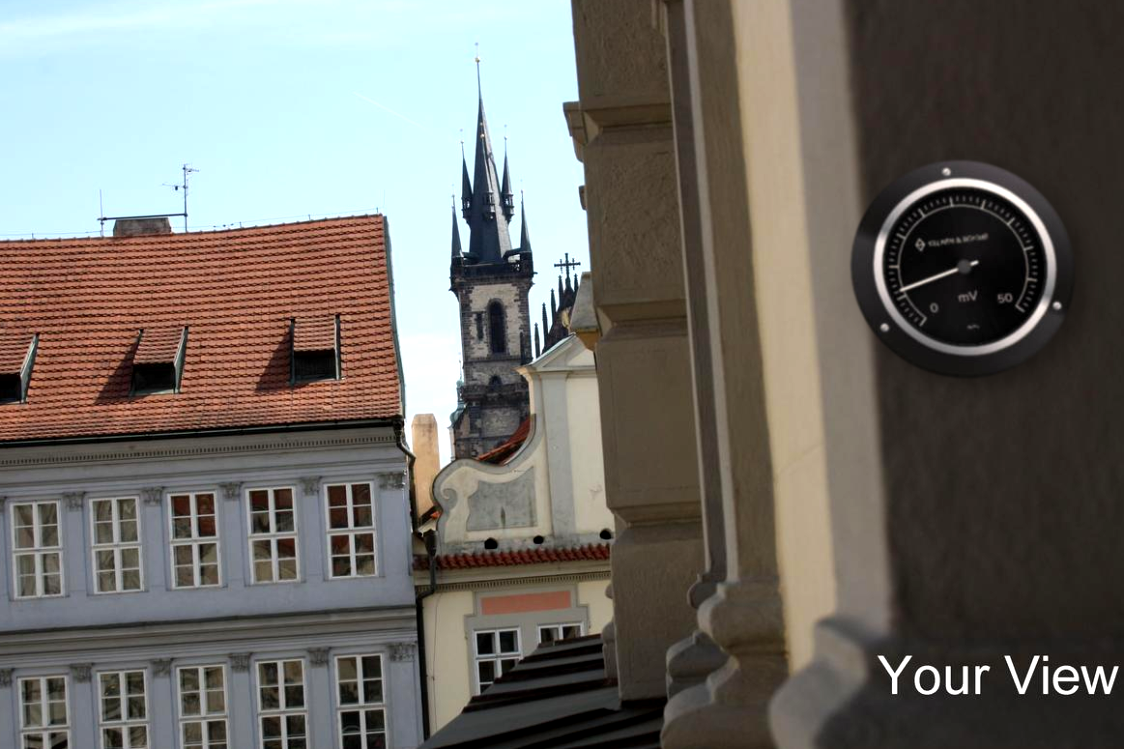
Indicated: {"value": 6, "unit": "mV"}
